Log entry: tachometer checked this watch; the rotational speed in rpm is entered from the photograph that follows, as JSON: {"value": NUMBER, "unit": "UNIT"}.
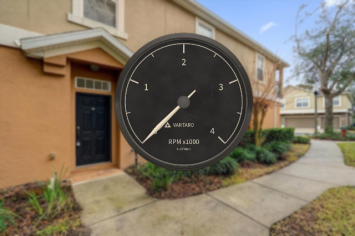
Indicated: {"value": 0, "unit": "rpm"}
